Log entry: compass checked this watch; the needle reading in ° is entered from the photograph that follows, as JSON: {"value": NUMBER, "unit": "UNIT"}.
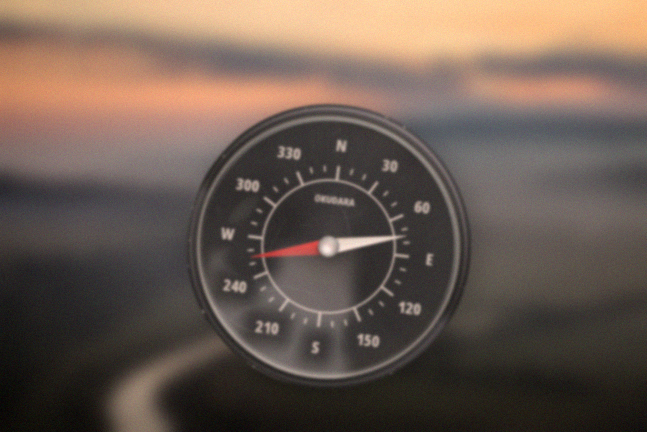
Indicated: {"value": 255, "unit": "°"}
